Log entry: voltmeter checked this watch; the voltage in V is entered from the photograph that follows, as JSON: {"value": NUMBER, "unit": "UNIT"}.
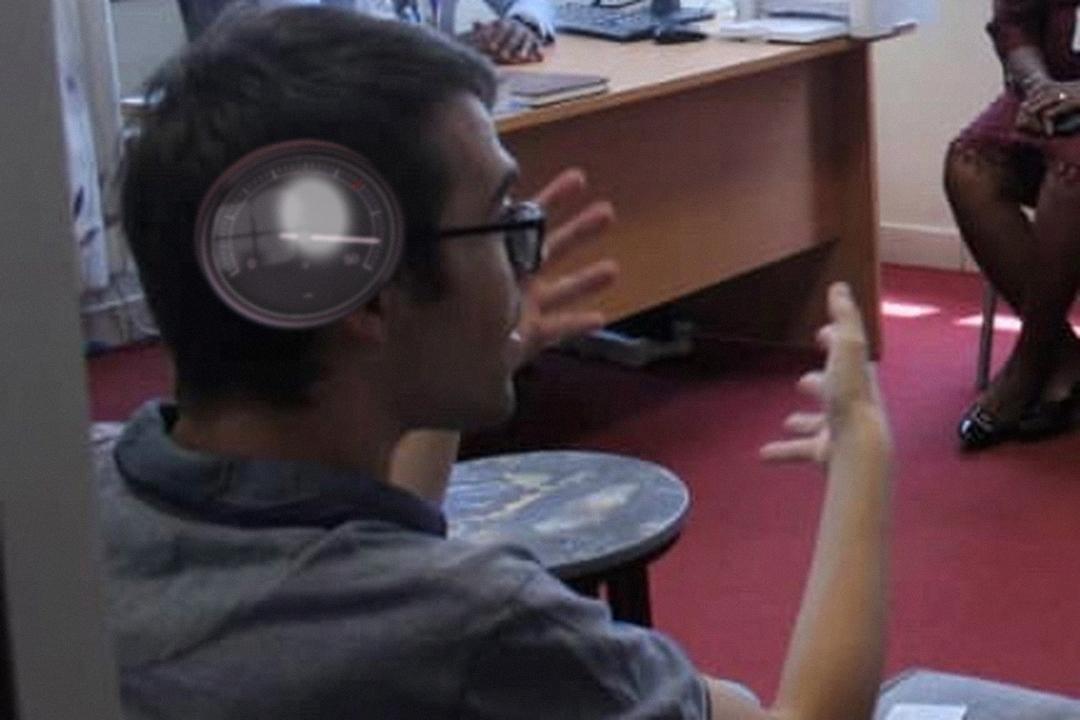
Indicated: {"value": 45, "unit": "V"}
